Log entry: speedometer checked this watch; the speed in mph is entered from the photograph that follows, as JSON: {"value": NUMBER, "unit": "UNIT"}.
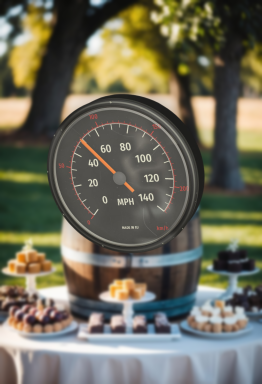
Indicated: {"value": 50, "unit": "mph"}
